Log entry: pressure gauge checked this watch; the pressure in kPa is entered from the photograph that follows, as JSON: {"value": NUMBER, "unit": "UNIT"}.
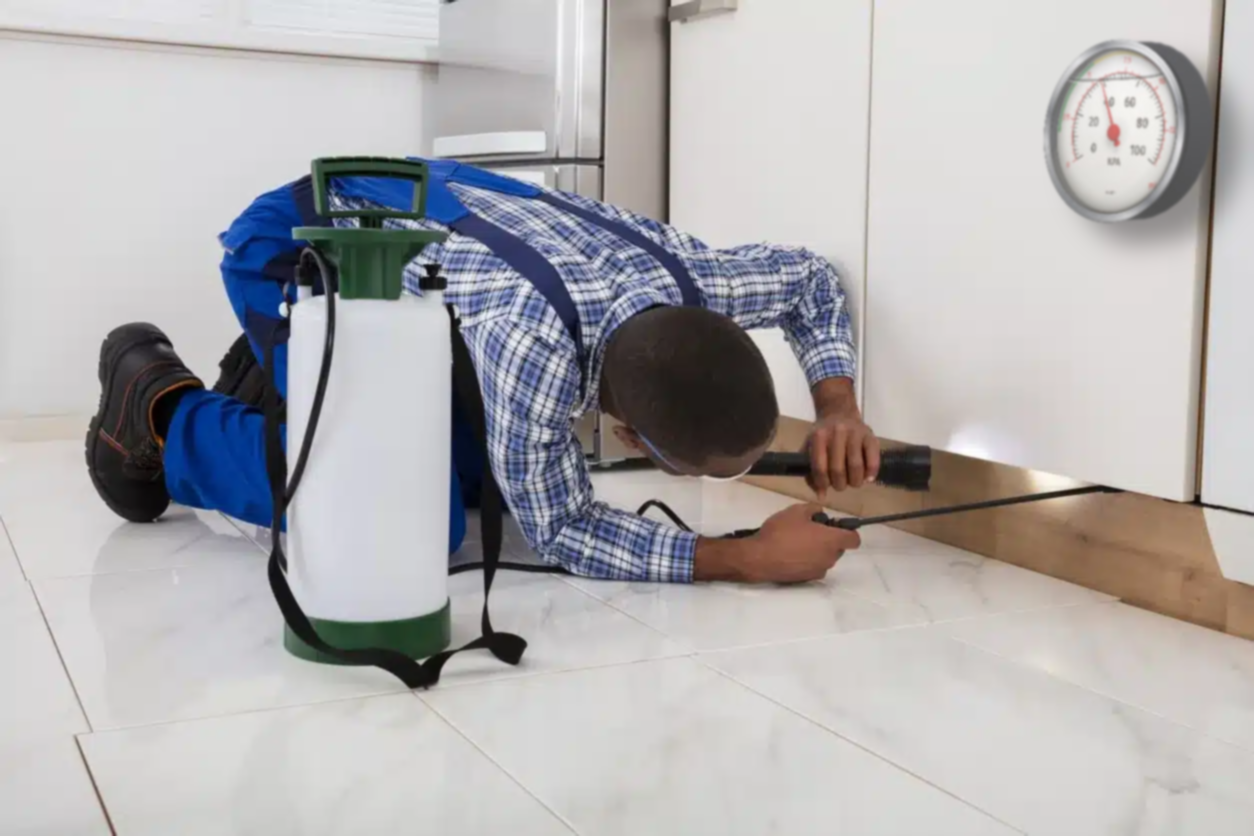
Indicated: {"value": 40, "unit": "kPa"}
